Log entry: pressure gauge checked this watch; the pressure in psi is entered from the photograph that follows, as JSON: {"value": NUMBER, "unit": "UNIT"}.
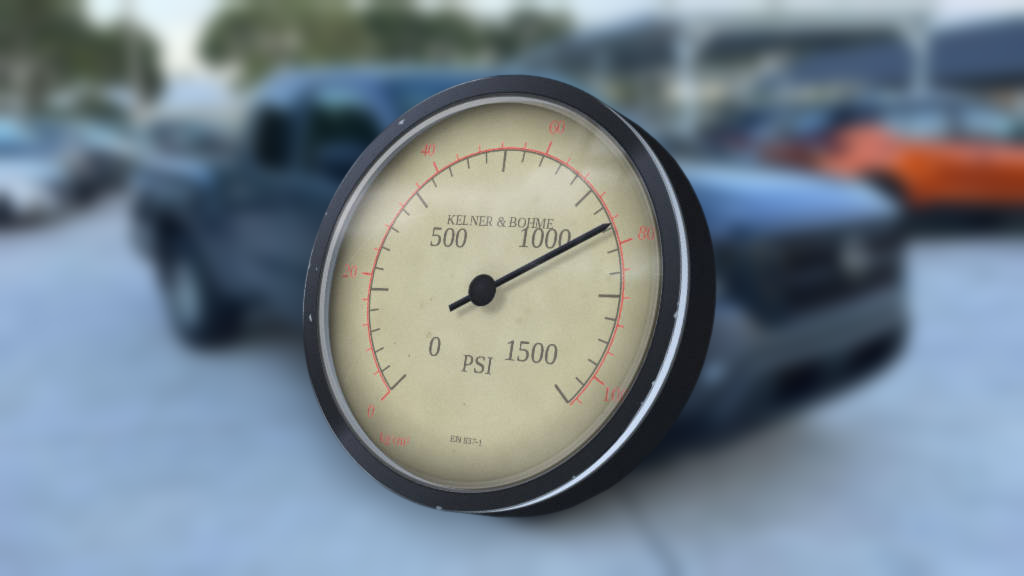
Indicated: {"value": 1100, "unit": "psi"}
